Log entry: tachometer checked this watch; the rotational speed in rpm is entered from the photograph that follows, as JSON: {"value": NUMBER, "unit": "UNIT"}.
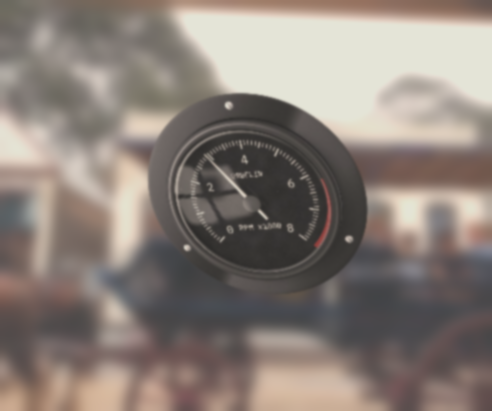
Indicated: {"value": 3000, "unit": "rpm"}
